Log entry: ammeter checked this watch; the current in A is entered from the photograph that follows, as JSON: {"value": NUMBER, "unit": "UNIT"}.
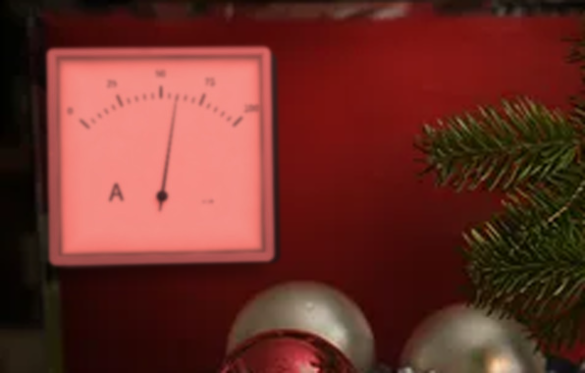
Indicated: {"value": 60, "unit": "A"}
